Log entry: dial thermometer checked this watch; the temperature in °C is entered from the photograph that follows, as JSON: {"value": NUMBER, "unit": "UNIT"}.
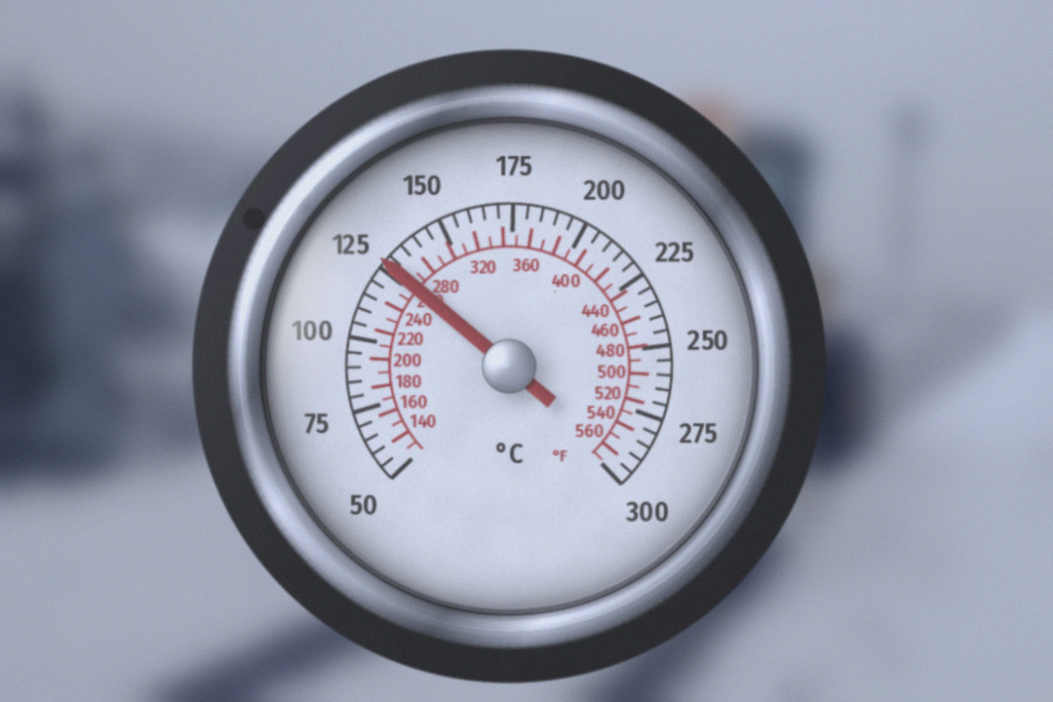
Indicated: {"value": 127.5, "unit": "°C"}
